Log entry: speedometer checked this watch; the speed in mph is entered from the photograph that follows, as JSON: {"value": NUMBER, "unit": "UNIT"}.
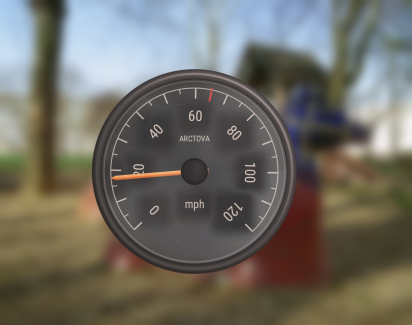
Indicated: {"value": 17.5, "unit": "mph"}
